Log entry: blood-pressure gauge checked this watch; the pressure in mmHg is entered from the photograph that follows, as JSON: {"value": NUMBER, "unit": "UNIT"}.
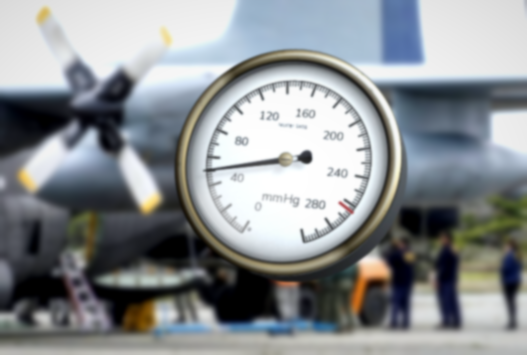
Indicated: {"value": 50, "unit": "mmHg"}
